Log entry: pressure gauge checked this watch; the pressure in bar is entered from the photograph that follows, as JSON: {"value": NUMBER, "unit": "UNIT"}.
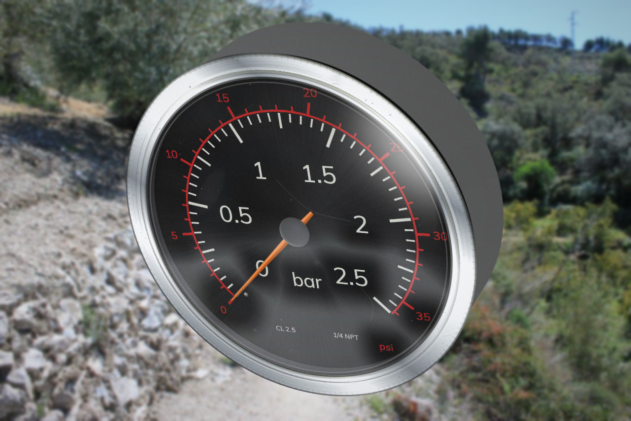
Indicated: {"value": 0, "unit": "bar"}
